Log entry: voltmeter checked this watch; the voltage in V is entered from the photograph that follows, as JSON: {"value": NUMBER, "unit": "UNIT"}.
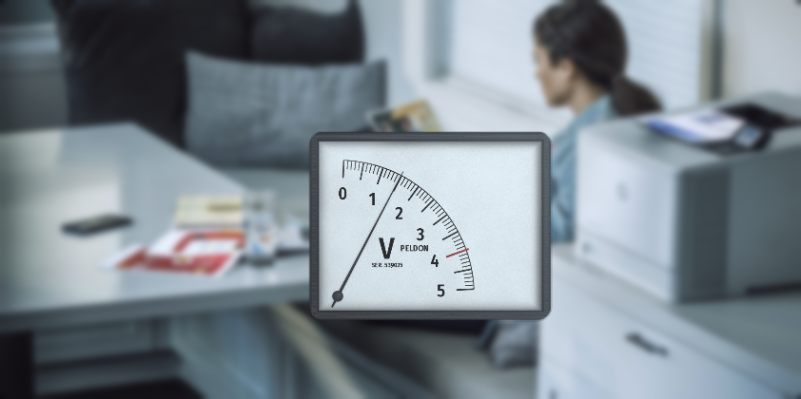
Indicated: {"value": 1.5, "unit": "V"}
